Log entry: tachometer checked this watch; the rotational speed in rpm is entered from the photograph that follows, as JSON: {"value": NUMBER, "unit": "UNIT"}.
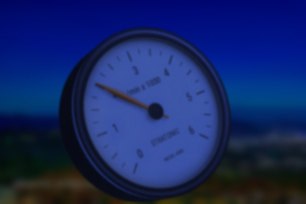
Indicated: {"value": 2000, "unit": "rpm"}
